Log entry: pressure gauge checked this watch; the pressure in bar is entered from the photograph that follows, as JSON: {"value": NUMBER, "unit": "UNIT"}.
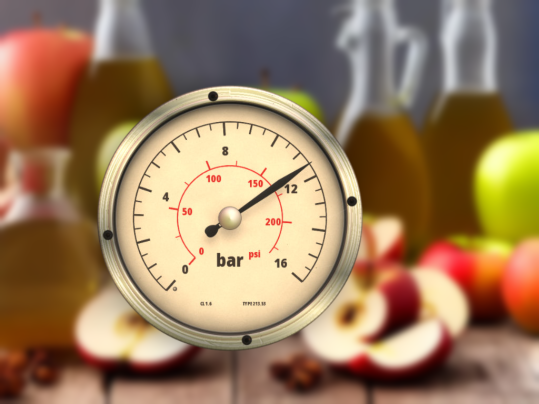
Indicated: {"value": 11.5, "unit": "bar"}
